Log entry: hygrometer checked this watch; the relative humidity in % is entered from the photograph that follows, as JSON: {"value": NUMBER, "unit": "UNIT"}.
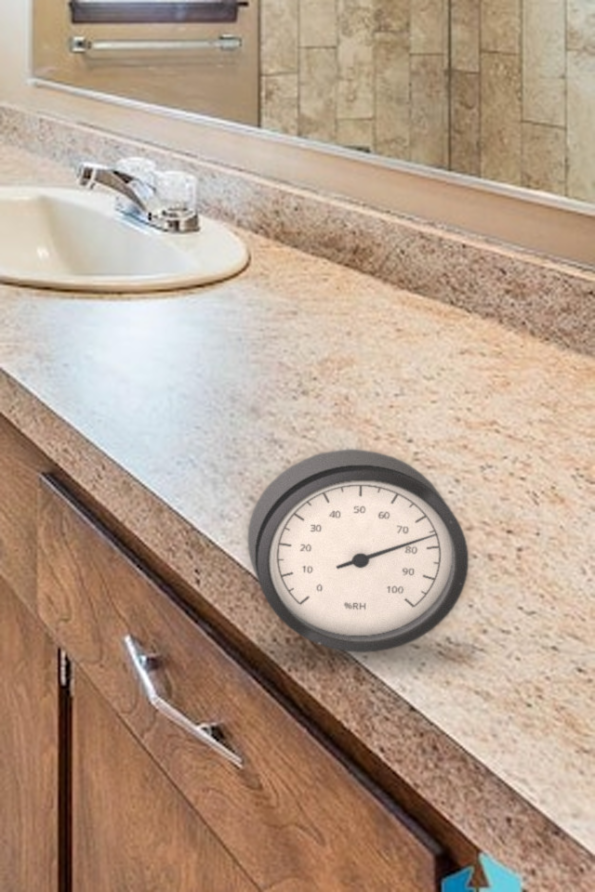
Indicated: {"value": 75, "unit": "%"}
